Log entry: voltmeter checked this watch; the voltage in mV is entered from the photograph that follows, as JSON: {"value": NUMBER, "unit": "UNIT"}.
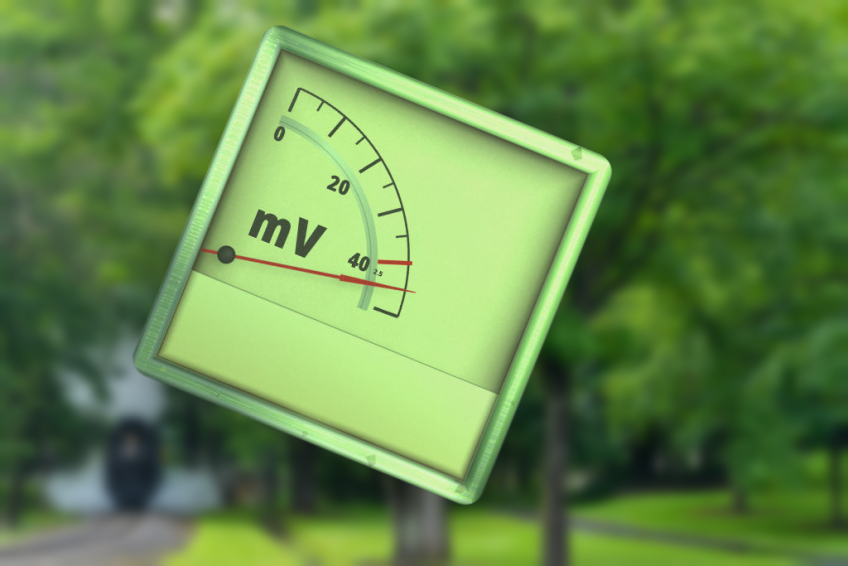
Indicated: {"value": 45, "unit": "mV"}
